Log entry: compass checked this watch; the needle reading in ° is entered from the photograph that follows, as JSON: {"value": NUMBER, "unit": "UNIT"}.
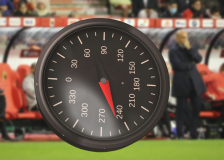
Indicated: {"value": 250, "unit": "°"}
